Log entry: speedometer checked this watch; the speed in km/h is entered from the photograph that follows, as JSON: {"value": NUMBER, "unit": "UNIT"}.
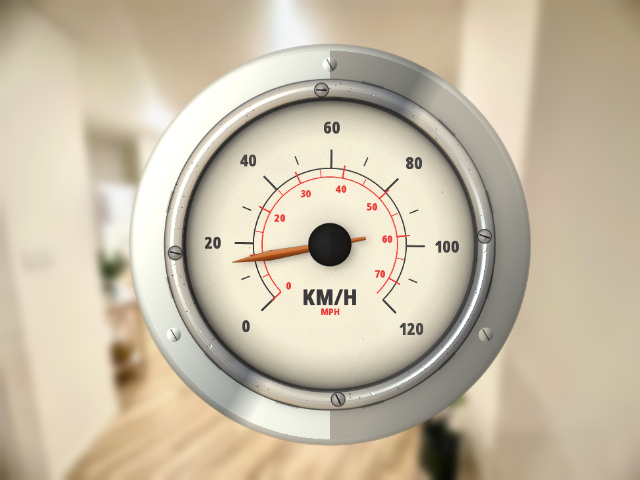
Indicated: {"value": 15, "unit": "km/h"}
